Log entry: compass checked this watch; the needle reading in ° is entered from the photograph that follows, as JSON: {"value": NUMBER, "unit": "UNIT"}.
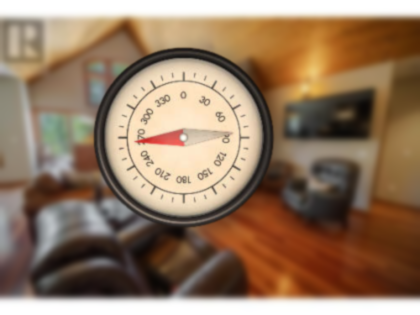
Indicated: {"value": 265, "unit": "°"}
